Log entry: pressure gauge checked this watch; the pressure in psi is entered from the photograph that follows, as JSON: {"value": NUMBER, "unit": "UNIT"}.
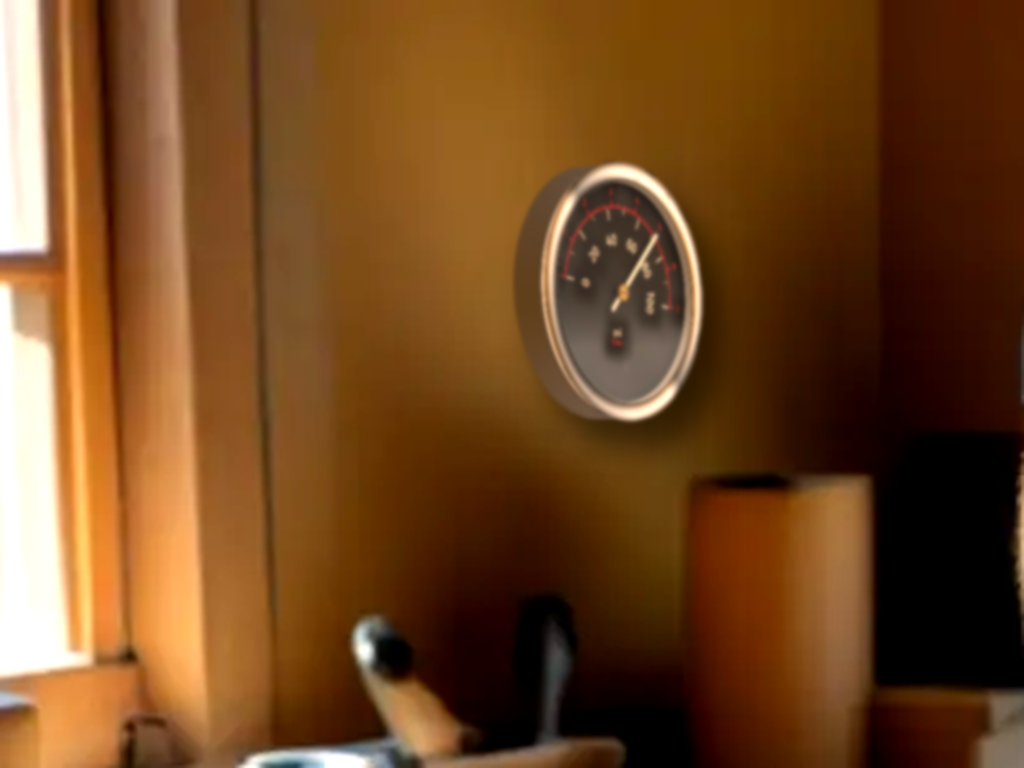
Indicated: {"value": 70, "unit": "psi"}
